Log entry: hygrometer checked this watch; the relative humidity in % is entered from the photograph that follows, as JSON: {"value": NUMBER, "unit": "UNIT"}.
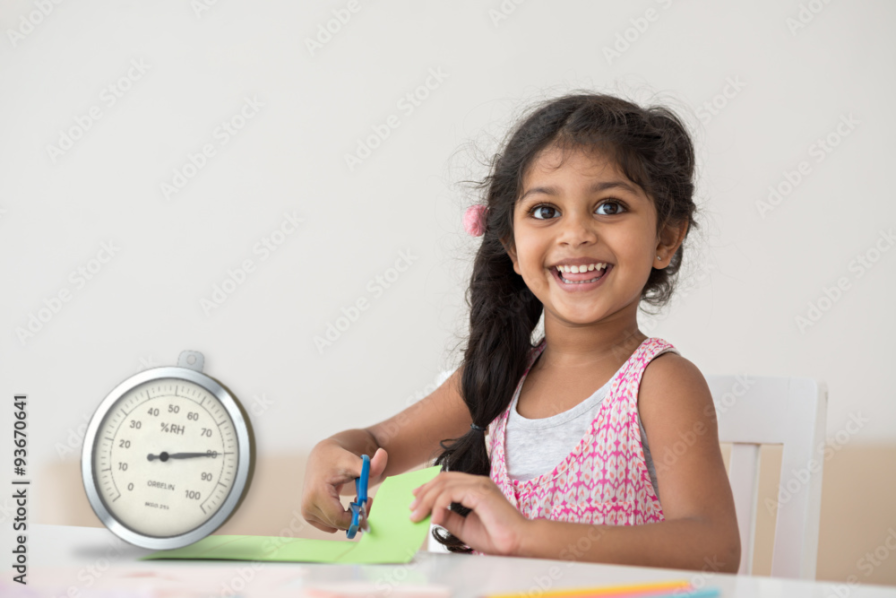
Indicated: {"value": 80, "unit": "%"}
